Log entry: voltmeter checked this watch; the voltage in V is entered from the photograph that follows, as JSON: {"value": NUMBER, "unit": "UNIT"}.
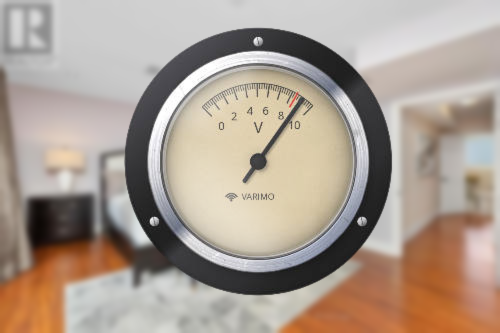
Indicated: {"value": 9, "unit": "V"}
